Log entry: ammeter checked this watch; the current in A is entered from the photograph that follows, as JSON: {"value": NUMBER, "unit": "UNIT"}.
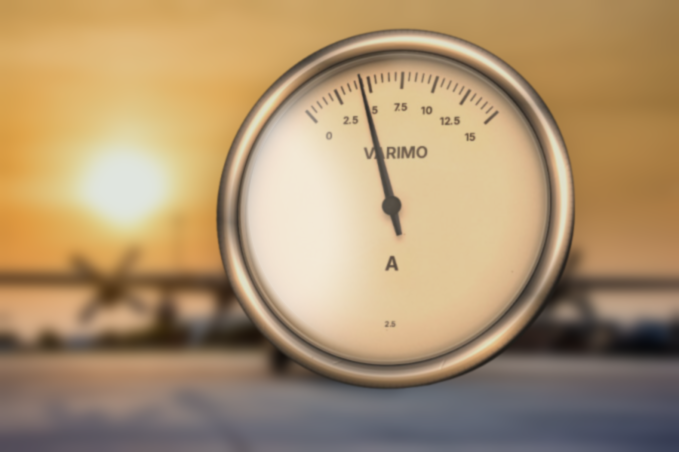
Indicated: {"value": 4.5, "unit": "A"}
